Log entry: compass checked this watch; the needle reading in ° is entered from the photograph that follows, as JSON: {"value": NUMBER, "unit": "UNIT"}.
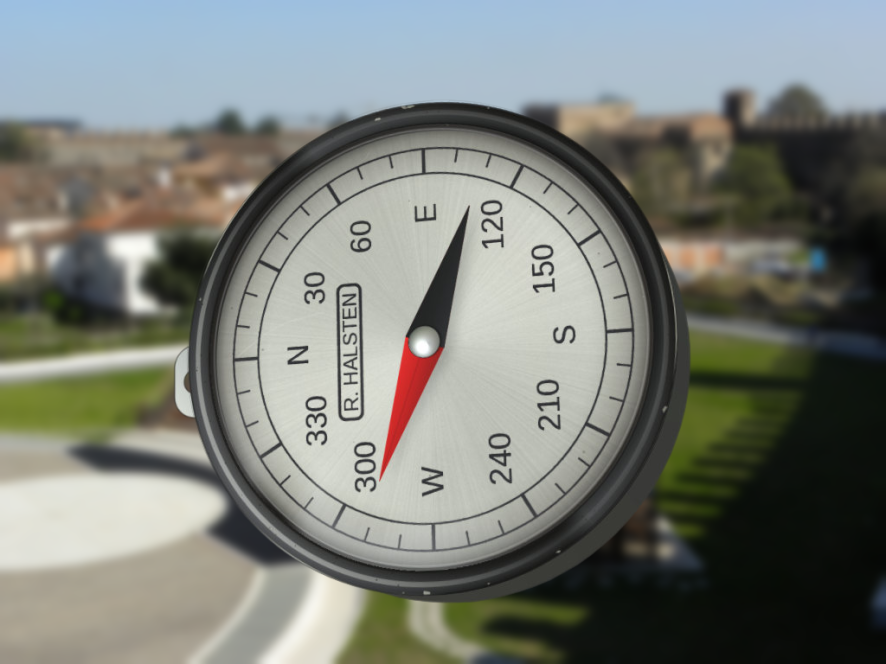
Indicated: {"value": 290, "unit": "°"}
